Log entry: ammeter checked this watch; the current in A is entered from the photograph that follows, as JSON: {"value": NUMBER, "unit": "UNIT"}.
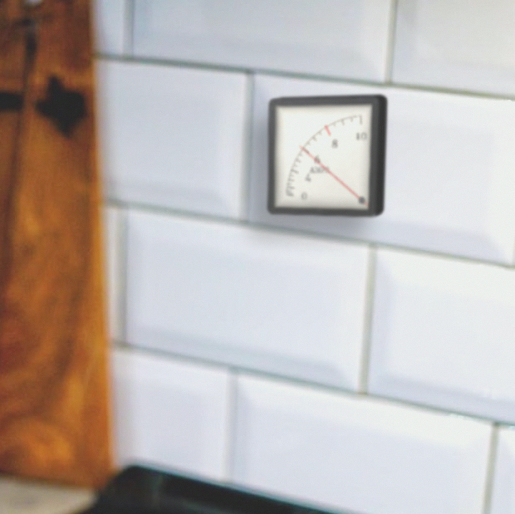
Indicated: {"value": 6, "unit": "A"}
